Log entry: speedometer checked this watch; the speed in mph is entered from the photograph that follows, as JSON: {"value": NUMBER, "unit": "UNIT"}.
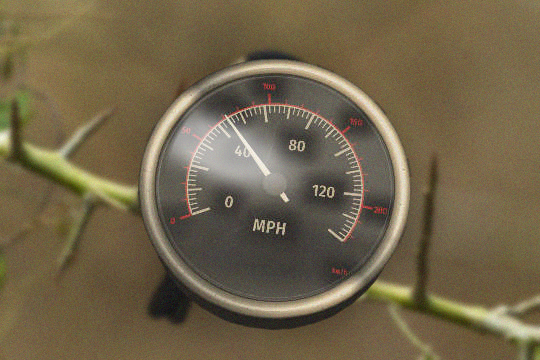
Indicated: {"value": 44, "unit": "mph"}
